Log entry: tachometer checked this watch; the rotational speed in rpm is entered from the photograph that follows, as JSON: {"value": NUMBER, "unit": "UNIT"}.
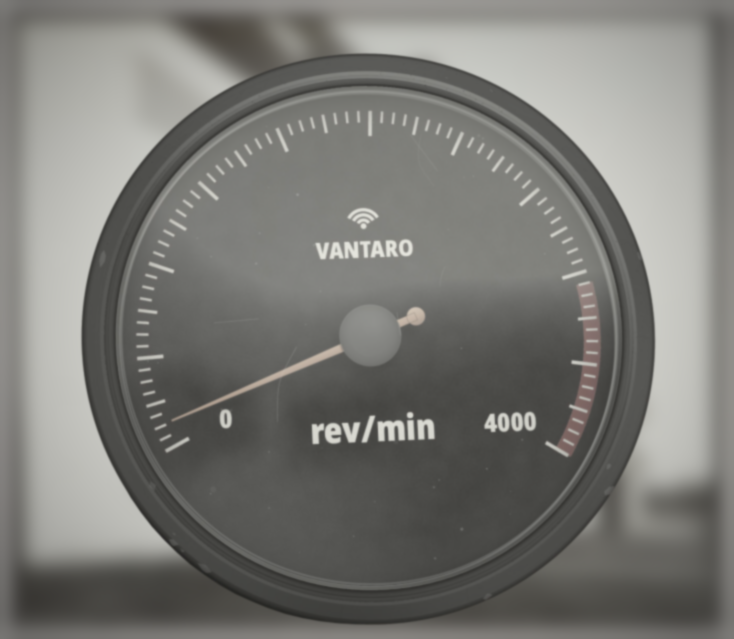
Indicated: {"value": 100, "unit": "rpm"}
